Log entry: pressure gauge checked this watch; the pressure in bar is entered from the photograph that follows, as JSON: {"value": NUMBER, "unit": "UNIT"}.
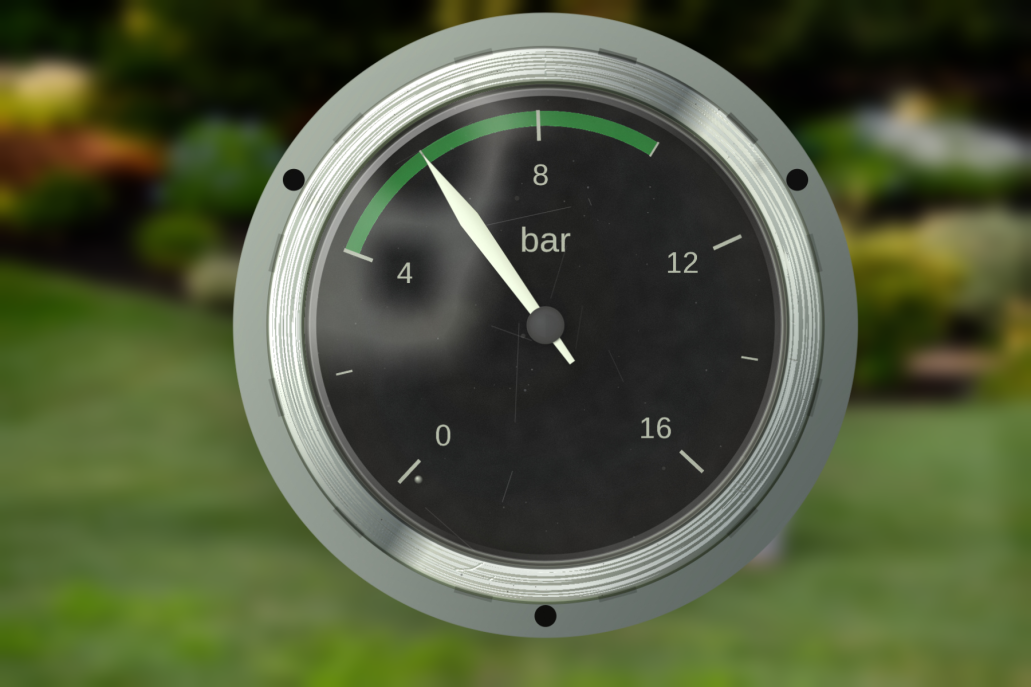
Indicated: {"value": 6, "unit": "bar"}
